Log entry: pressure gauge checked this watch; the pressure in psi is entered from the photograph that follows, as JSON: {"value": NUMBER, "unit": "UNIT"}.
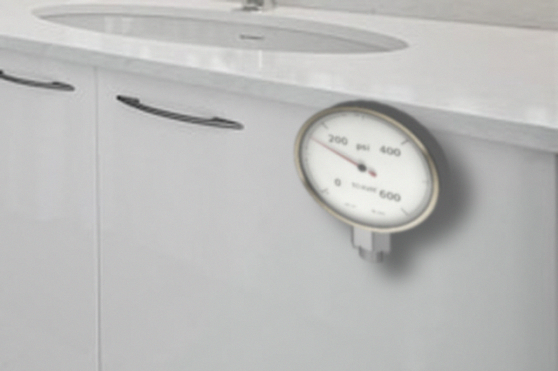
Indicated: {"value": 150, "unit": "psi"}
